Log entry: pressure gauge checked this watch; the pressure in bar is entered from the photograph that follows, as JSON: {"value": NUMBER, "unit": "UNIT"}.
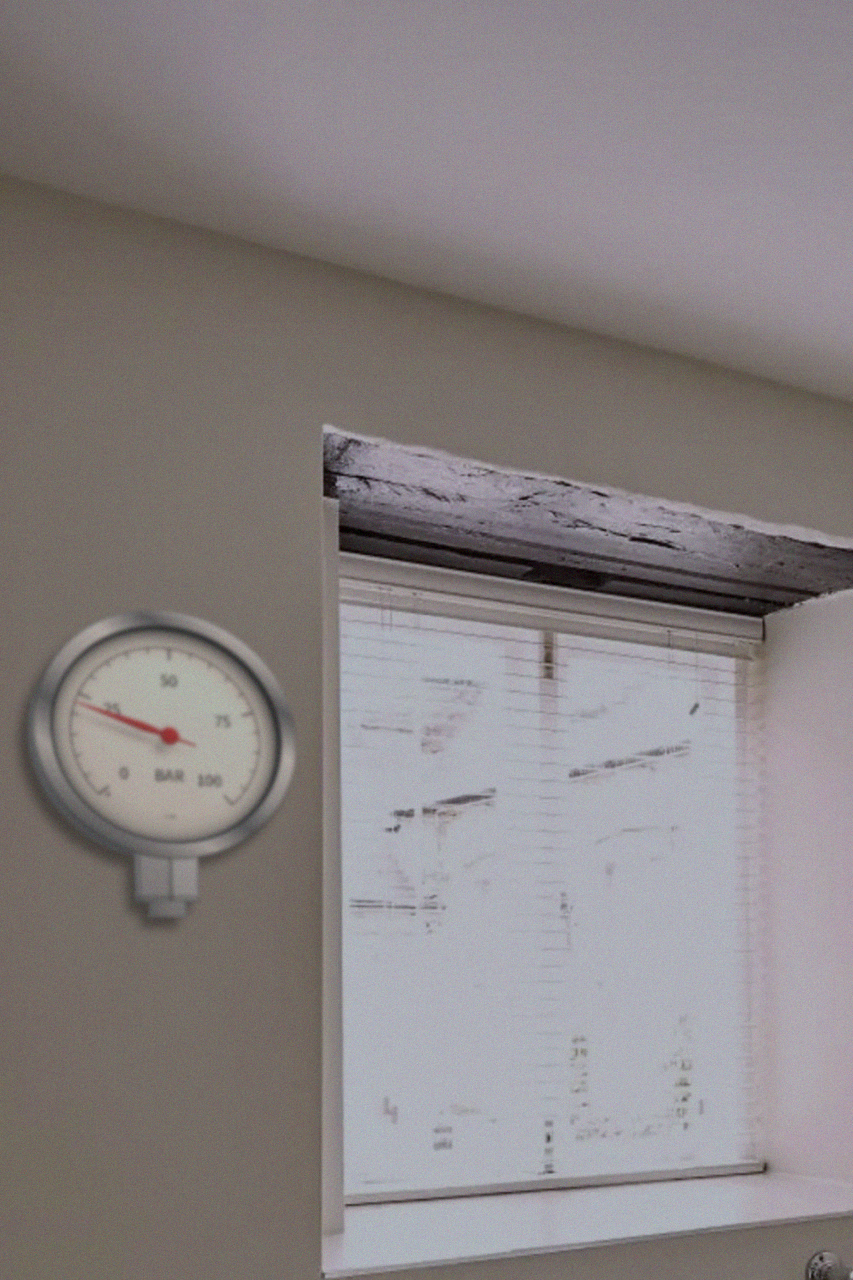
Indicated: {"value": 22.5, "unit": "bar"}
